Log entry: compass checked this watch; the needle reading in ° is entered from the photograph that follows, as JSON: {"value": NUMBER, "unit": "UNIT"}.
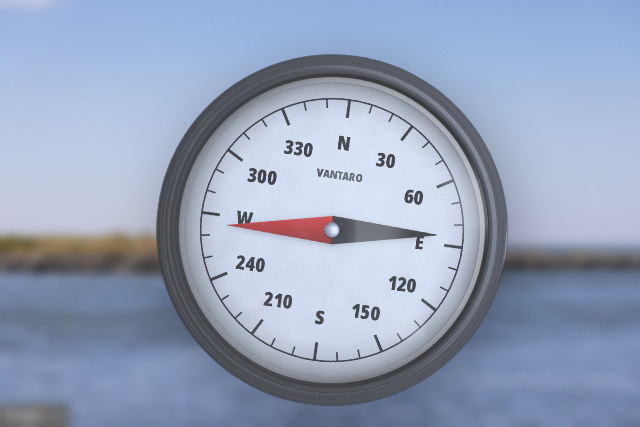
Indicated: {"value": 265, "unit": "°"}
